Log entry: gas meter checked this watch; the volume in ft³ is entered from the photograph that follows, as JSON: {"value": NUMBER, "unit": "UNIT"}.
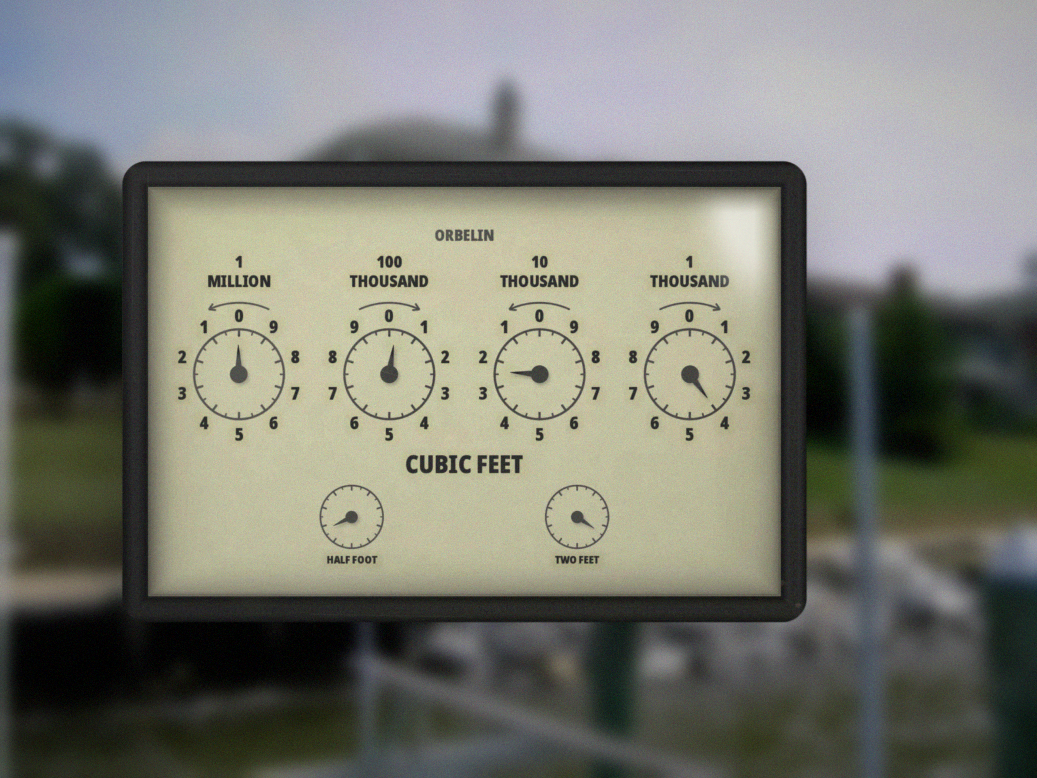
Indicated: {"value": 2400, "unit": "ft³"}
